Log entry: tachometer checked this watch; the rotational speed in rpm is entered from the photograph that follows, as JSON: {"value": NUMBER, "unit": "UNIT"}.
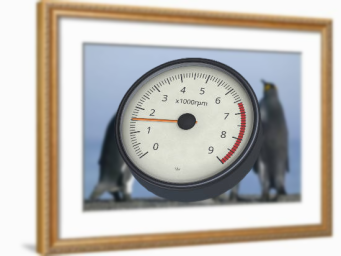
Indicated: {"value": 1500, "unit": "rpm"}
